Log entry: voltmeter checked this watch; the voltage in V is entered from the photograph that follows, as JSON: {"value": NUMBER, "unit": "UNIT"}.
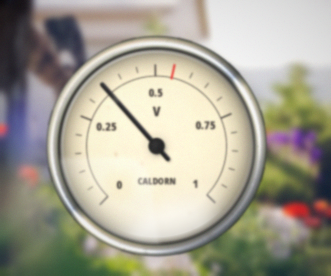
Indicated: {"value": 0.35, "unit": "V"}
